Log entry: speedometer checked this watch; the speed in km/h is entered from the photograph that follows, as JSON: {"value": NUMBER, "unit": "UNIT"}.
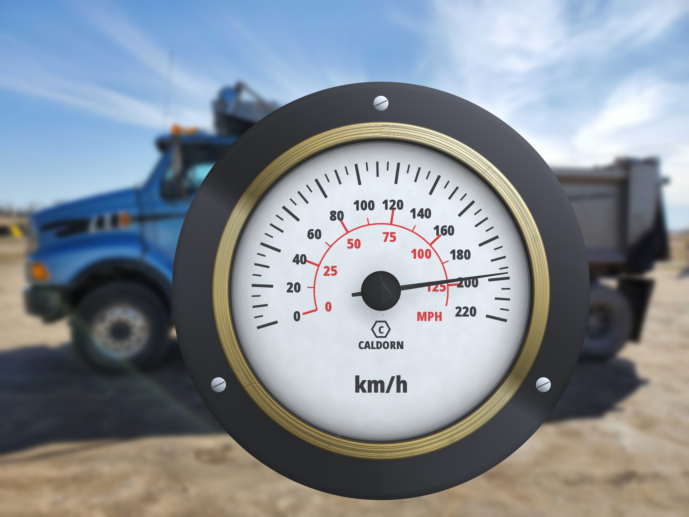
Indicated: {"value": 197.5, "unit": "km/h"}
